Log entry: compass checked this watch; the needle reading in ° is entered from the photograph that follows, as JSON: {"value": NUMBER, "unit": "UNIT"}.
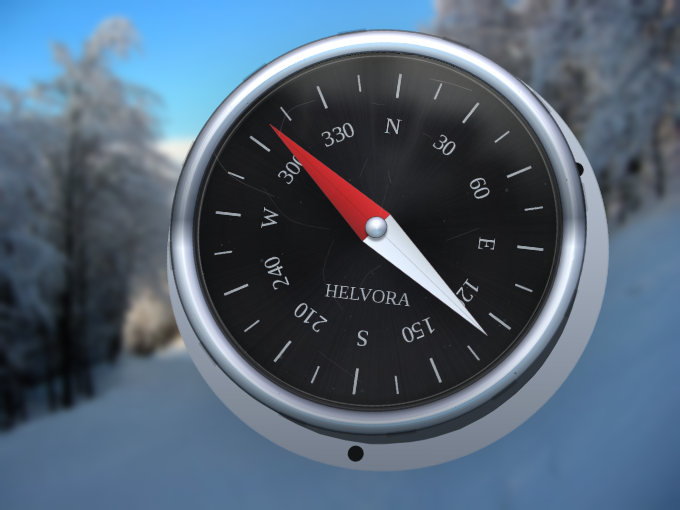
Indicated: {"value": 307.5, "unit": "°"}
